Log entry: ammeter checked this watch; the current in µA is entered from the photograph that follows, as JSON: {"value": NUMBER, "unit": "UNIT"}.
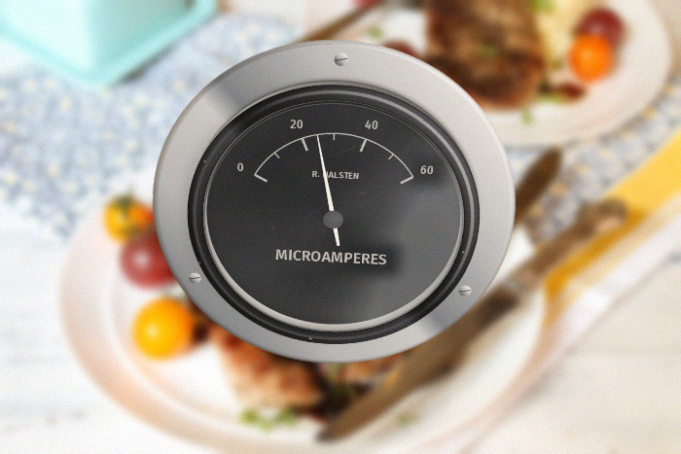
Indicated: {"value": 25, "unit": "µA"}
